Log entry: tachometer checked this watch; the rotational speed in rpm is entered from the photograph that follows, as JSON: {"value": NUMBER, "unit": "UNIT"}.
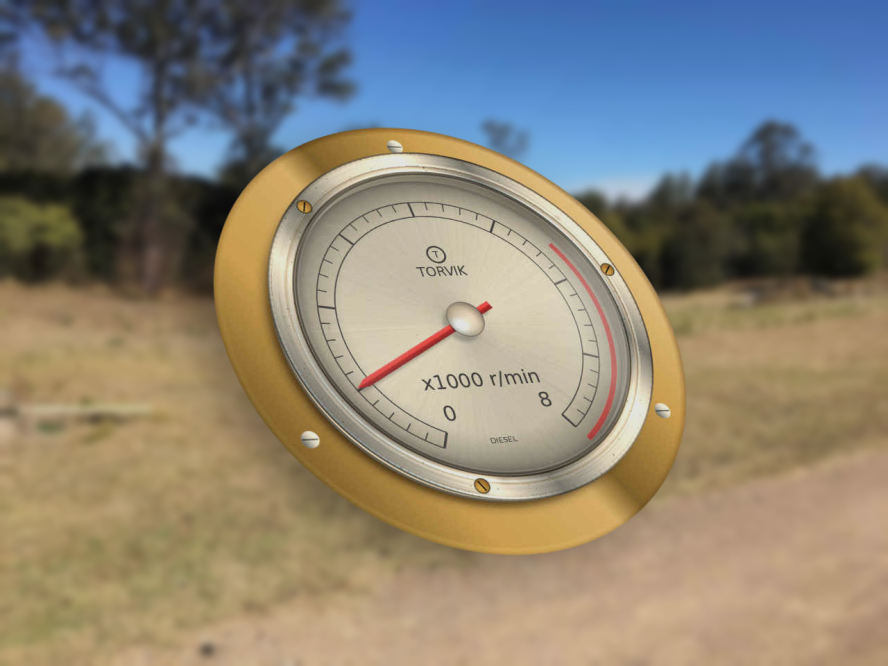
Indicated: {"value": 1000, "unit": "rpm"}
